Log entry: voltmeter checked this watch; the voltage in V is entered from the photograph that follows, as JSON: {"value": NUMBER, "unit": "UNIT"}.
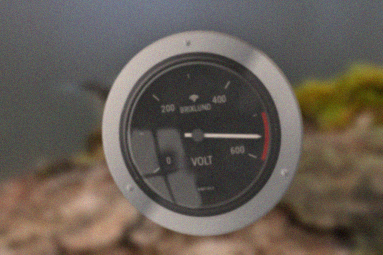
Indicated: {"value": 550, "unit": "V"}
